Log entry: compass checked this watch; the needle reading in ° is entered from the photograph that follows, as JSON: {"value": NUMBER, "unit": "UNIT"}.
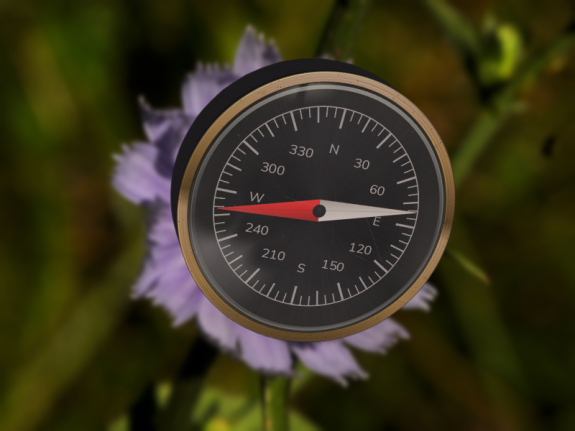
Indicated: {"value": 260, "unit": "°"}
